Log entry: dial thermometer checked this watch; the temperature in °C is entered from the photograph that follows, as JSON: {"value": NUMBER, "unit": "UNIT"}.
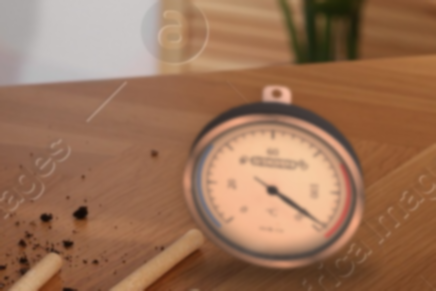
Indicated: {"value": 116, "unit": "°C"}
